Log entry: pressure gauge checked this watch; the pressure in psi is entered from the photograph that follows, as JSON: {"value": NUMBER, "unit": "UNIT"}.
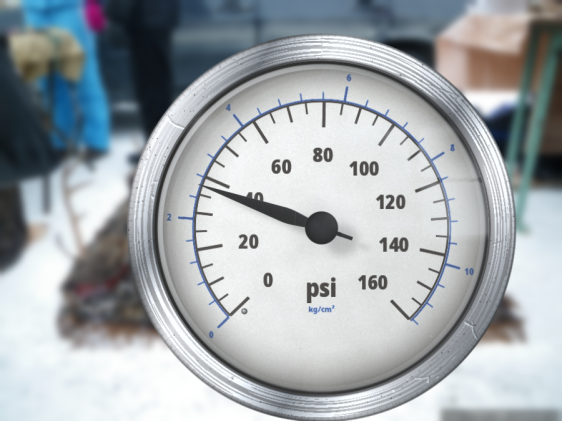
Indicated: {"value": 37.5, "unit": "psi"}
